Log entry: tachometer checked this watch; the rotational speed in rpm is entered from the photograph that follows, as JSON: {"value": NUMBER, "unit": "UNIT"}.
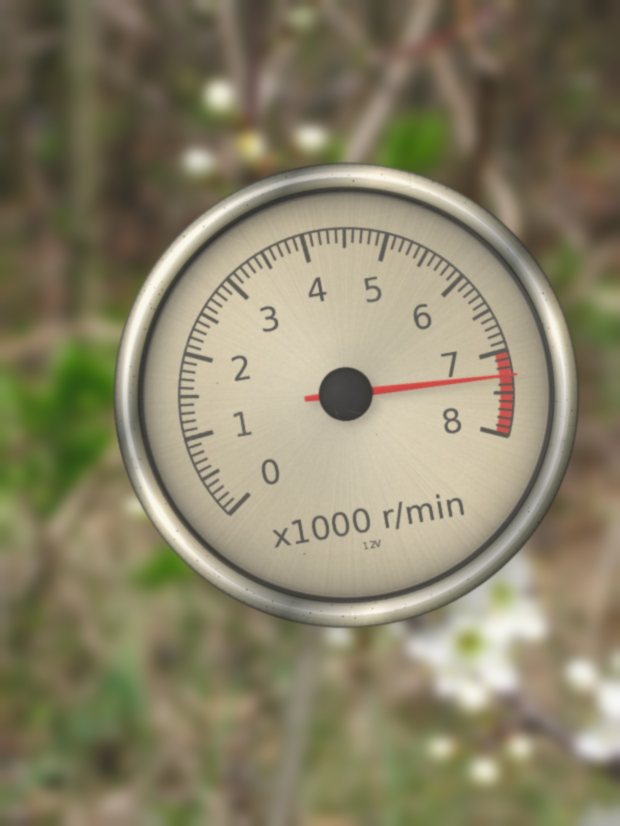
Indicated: {"value": 7300, "unit": "rpm"}
